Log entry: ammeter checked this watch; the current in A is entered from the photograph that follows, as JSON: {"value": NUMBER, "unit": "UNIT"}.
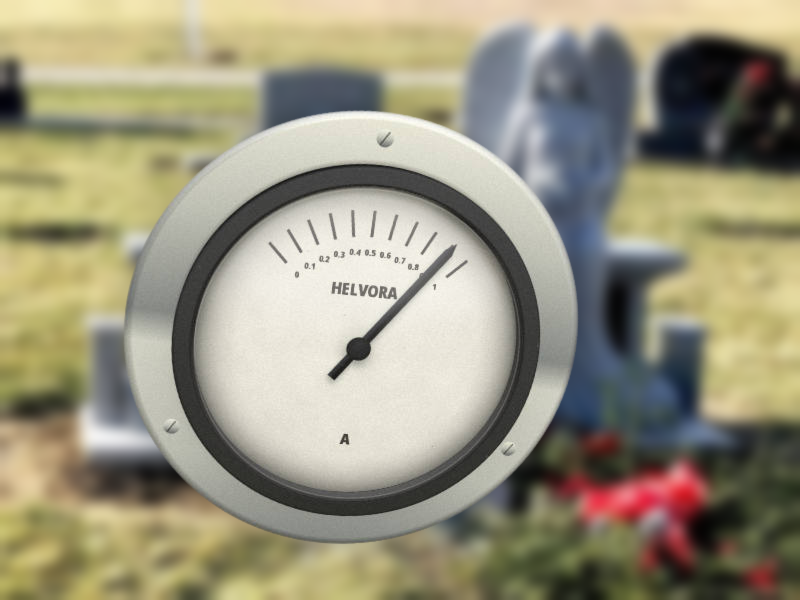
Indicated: {"value": 0.9, "unit": "A"}
